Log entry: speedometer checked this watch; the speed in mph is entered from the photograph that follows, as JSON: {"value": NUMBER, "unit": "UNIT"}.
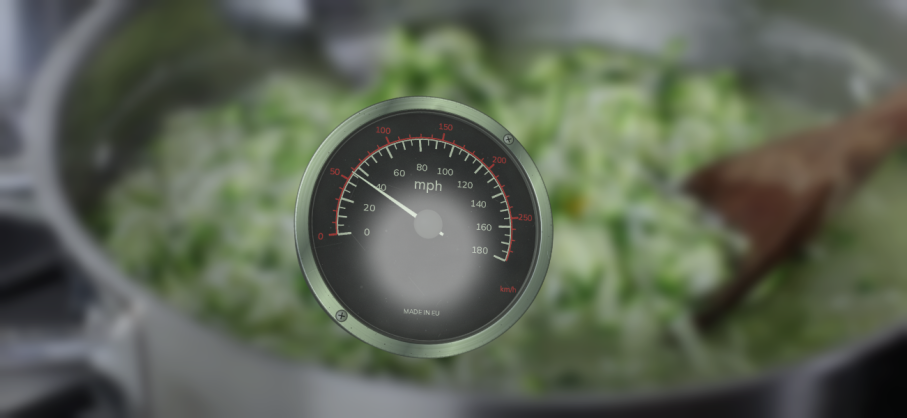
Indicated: {"value": 35, "unit": "mph"}
